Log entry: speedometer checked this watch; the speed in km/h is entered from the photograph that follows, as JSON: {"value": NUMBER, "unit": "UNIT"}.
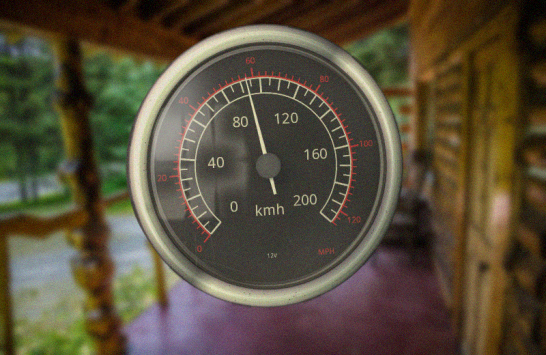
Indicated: {"value": 92.5, "unit": "km/h"}
